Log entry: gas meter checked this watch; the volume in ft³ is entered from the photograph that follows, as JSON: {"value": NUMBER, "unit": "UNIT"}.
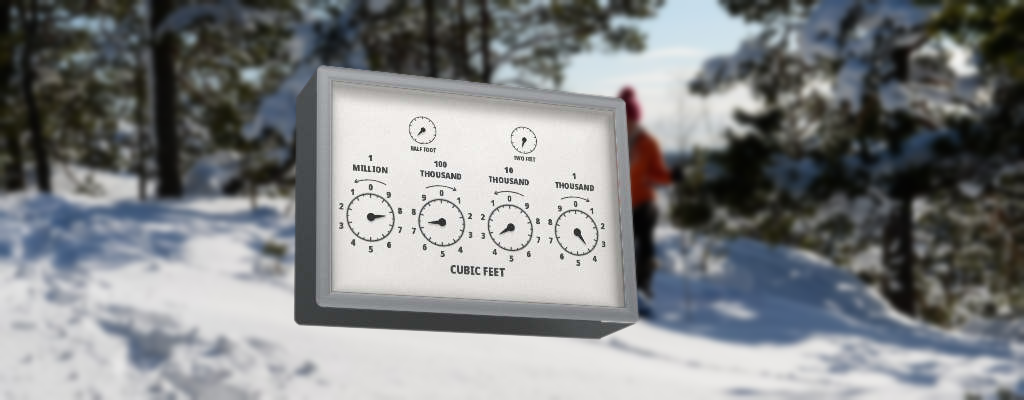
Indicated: {"value": 773400, "unit": "ft³"}
